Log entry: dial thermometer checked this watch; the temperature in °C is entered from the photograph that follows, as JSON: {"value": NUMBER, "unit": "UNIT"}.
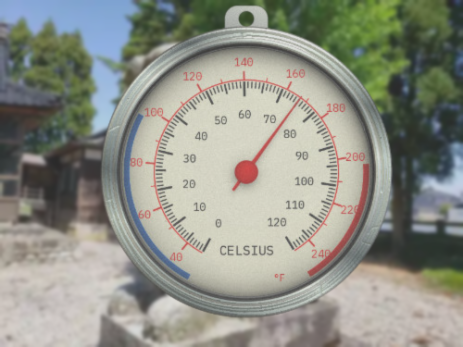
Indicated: {"value": 75, "unit": "°C"}
